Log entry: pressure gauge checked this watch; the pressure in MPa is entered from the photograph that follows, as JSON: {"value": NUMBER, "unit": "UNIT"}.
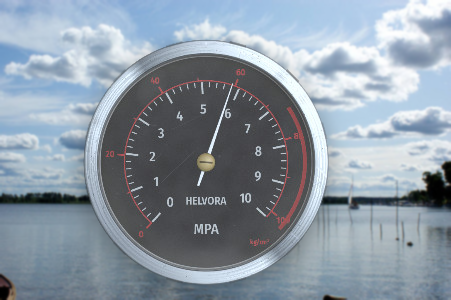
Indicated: {"value": 5.8, "unit": "MPa"}
